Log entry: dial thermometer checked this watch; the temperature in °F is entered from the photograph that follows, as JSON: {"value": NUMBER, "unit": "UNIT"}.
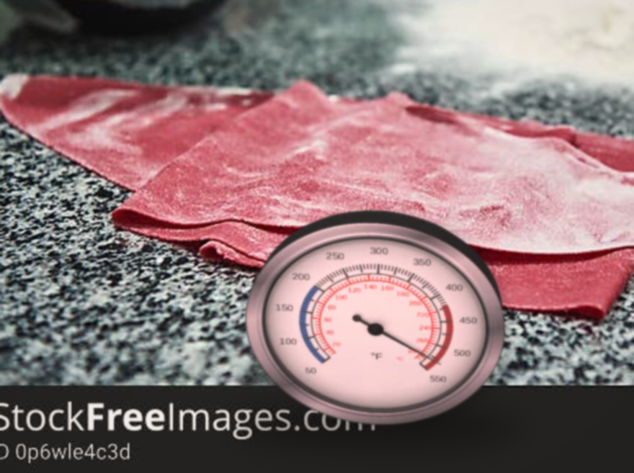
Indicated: {"value": 525, "unit": "°F"}
